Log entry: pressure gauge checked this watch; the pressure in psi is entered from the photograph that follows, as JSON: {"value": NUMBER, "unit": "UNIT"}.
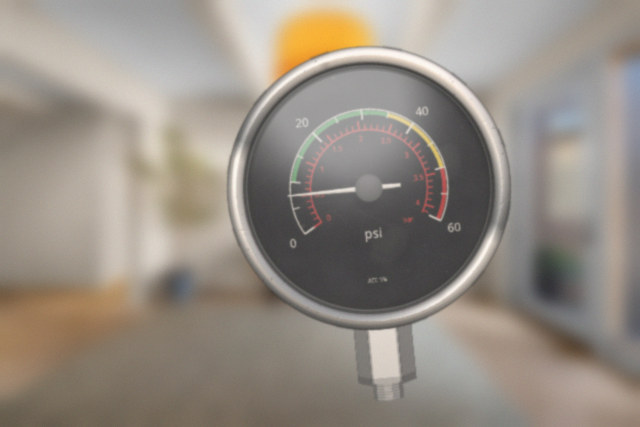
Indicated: {"value": 7.5, "unit": "psi"}
